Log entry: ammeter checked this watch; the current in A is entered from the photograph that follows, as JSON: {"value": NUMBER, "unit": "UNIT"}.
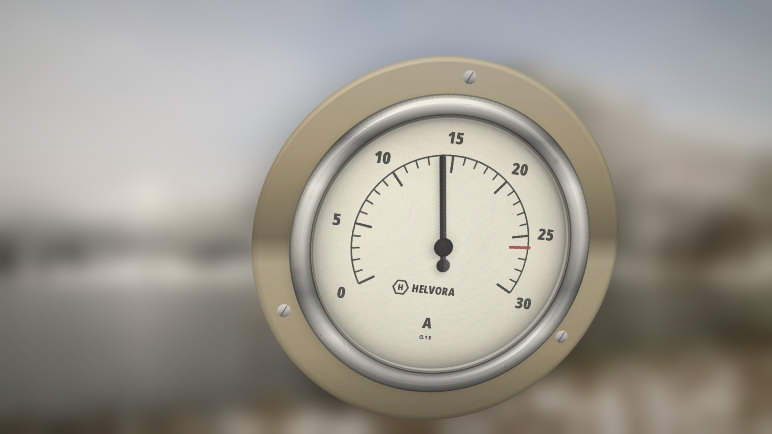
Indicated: {"value": 14, "unit": "A"}
